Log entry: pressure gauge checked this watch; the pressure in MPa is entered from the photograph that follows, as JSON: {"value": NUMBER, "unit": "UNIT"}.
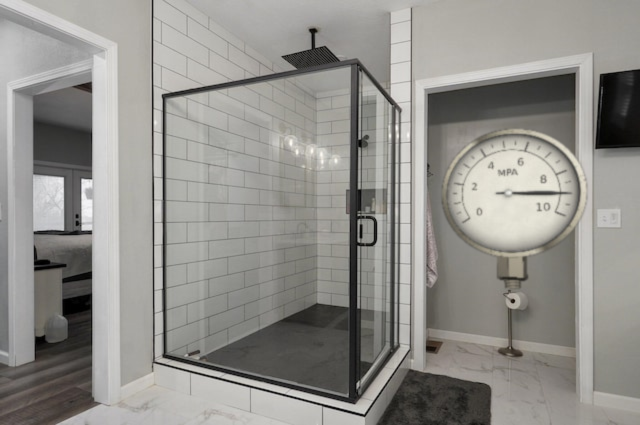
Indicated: {"value": 9, "unit": "MPa"}
